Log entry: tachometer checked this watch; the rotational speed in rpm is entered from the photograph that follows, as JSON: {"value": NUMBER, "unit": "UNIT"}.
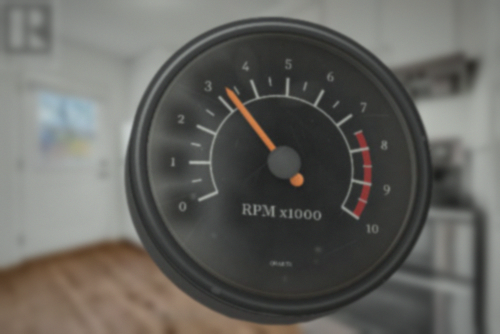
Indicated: {"value": 3250, "unit": "rpm"}
